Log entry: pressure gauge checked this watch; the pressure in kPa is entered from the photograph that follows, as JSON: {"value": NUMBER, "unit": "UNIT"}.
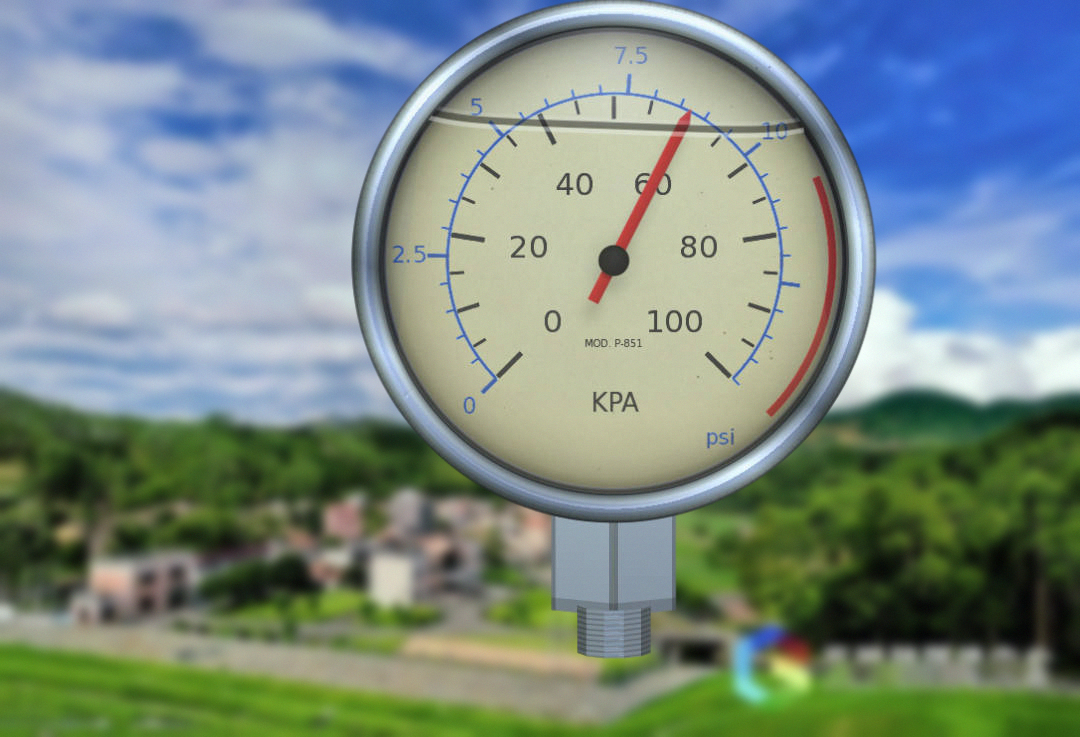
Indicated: {"value": 60, "unit": "kPa"}
